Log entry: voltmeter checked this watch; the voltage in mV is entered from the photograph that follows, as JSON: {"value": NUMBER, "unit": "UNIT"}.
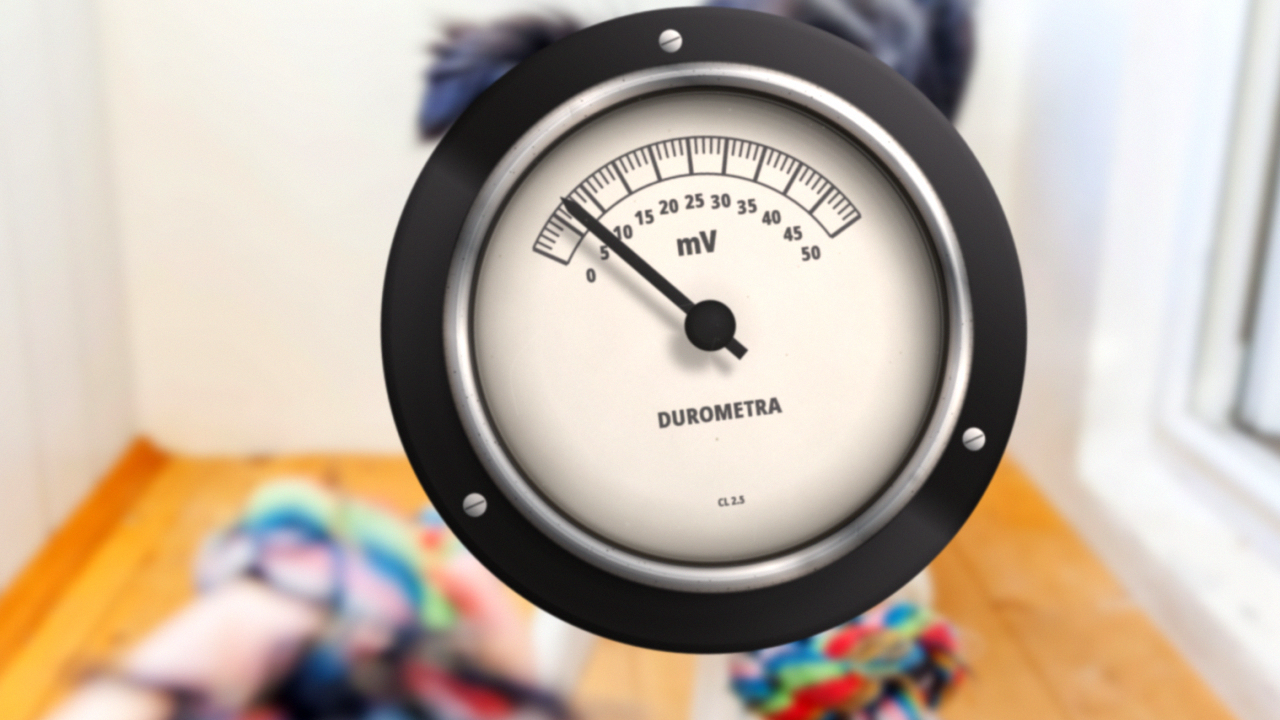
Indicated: {"value": 7, "unit": "mV"}
